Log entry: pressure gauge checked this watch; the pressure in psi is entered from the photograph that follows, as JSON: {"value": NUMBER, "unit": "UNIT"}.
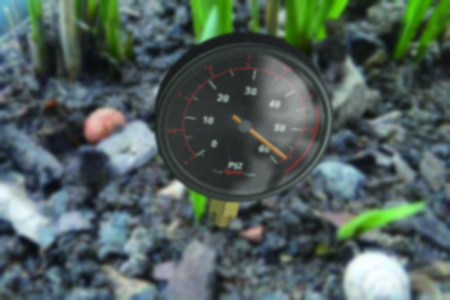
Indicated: {"value": 57.5, "unit": "psi"}
